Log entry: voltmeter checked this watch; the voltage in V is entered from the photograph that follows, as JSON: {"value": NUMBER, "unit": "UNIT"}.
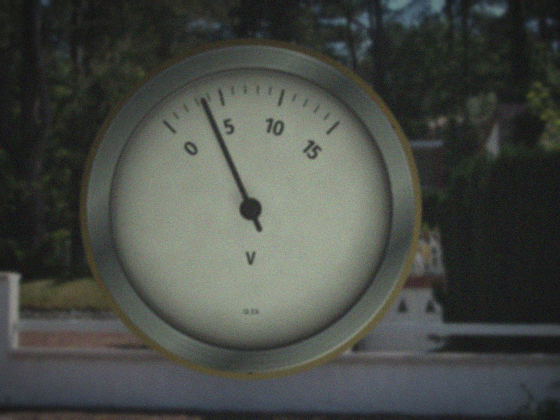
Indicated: {"value": 3.5, "unit": "V"}
